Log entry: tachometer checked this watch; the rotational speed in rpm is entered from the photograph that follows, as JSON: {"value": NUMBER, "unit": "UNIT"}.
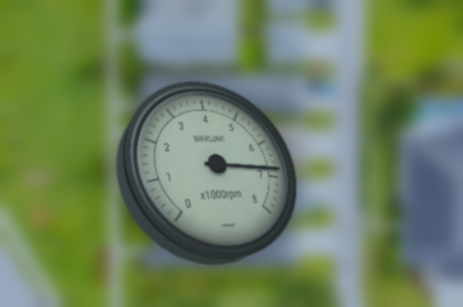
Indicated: {"value": 6800, "unit": "rpm"}
